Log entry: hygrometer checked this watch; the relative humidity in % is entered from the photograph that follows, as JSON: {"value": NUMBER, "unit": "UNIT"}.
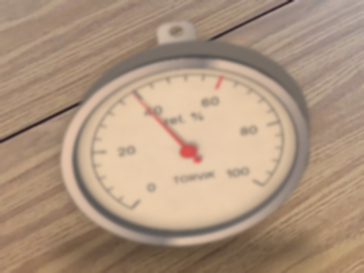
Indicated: {"value": 40, "unit": "%"}
